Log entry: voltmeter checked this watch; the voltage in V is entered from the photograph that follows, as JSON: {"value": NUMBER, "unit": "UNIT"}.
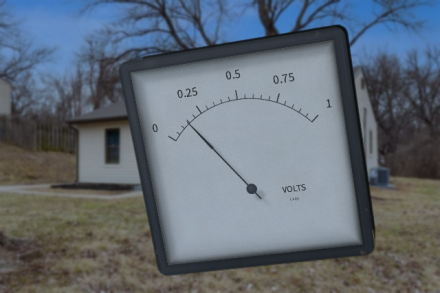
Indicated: {"value": 0.15, "unit": "V"}
